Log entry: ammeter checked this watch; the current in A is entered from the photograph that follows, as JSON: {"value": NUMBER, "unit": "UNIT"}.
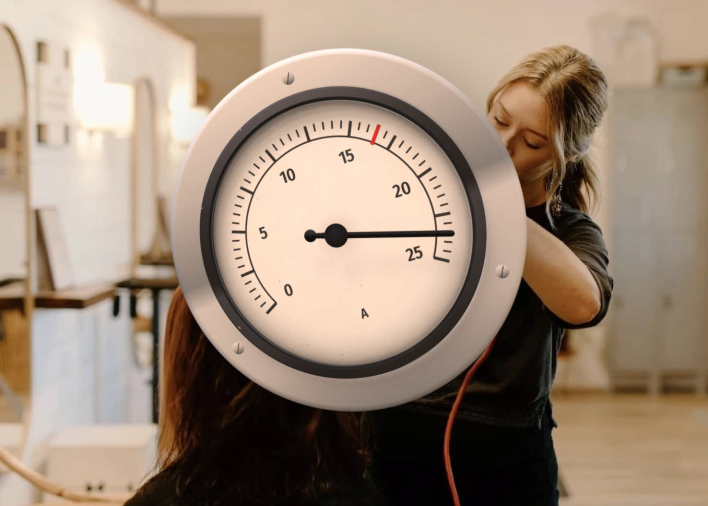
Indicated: {"value": 23.5, "unit": "A"}
